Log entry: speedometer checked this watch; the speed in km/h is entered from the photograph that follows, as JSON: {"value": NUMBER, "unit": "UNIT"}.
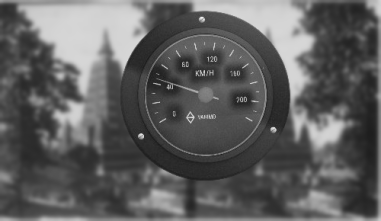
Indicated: {"value": 45, "unit": "km/h"}
